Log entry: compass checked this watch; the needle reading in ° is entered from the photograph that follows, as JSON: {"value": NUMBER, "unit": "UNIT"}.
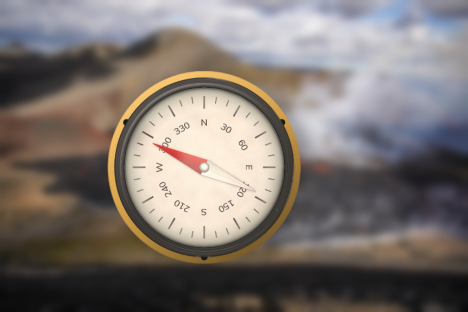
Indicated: {"value": 295, "unit": "°"}
